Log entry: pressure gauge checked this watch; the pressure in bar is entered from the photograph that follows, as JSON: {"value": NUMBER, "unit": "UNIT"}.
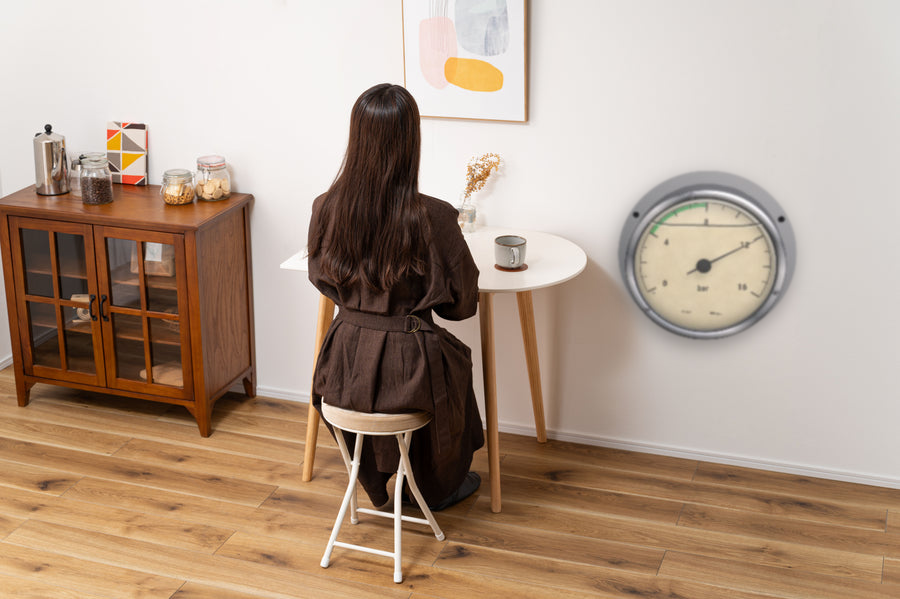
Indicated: {"value": 12, "unit": "bar"}
